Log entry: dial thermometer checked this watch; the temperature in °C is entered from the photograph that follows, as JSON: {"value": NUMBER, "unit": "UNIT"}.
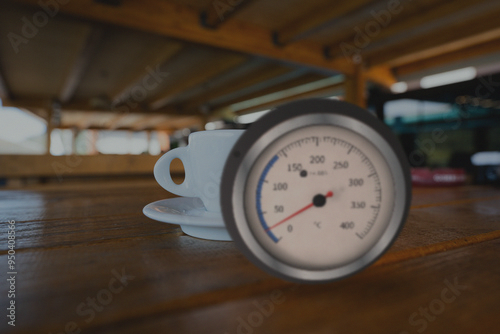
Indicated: {"value": 25, "unit": "°C"}
